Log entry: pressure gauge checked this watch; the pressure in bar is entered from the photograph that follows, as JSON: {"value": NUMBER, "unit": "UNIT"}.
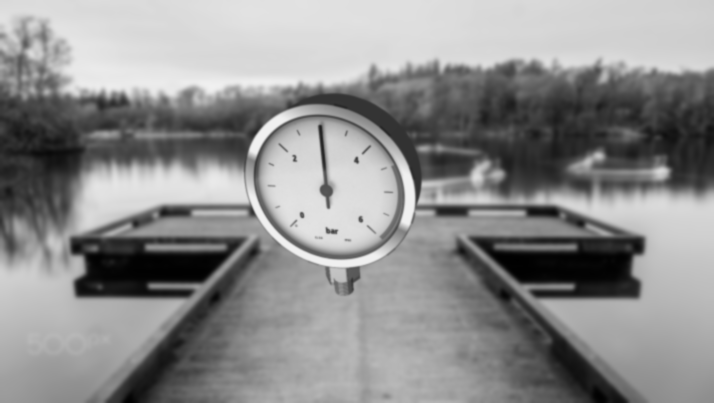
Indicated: {"value": 3, "unit": "bar"}
